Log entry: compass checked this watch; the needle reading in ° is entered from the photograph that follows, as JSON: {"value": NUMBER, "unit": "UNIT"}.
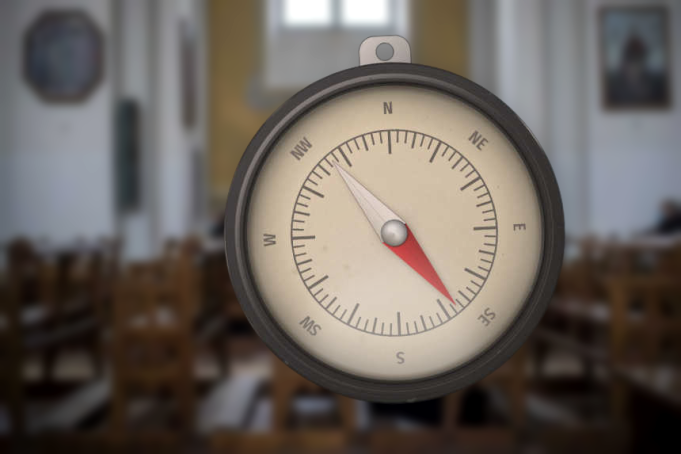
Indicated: {"value": 142.5, "unit": "°"}
